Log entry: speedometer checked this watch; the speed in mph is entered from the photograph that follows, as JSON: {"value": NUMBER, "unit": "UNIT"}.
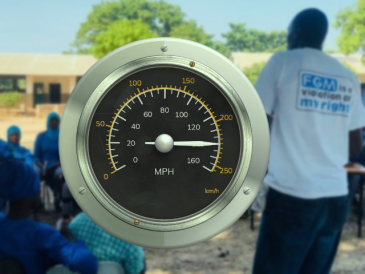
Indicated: {"value": 140, "unit": "mph"}
